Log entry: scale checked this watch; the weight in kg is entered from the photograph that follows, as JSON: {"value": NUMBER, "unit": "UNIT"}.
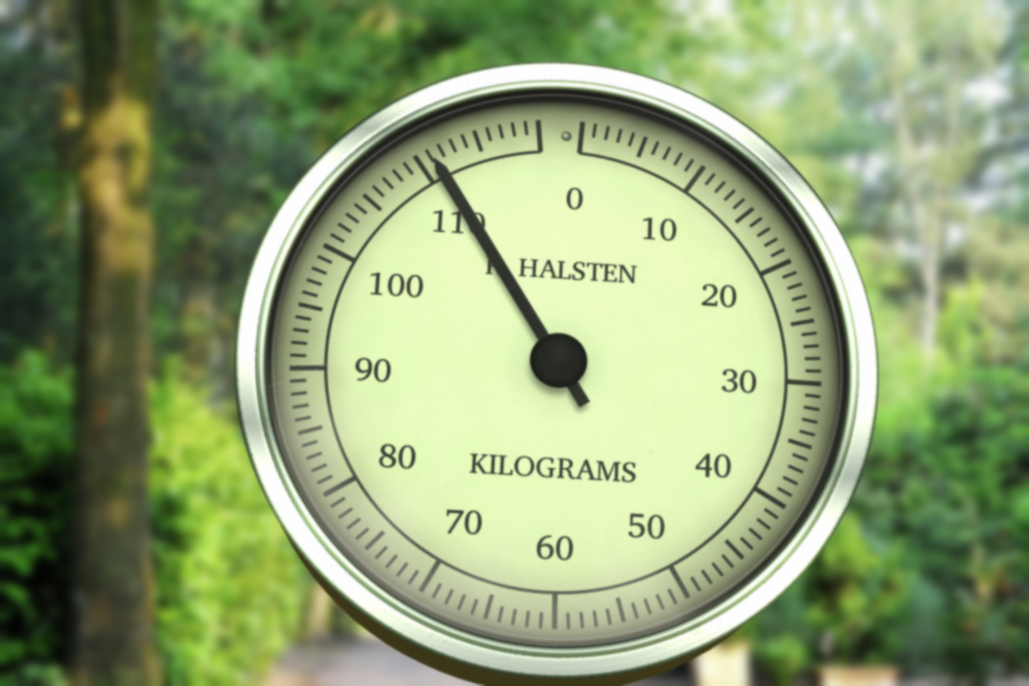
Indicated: {"value": 111, "unit": "kg"}
